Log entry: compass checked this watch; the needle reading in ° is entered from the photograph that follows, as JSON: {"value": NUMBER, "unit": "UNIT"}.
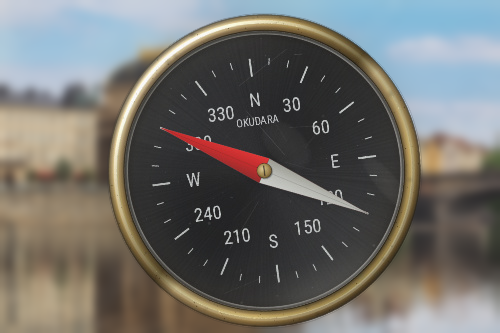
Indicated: {"value": 300, "unit": "°"}
